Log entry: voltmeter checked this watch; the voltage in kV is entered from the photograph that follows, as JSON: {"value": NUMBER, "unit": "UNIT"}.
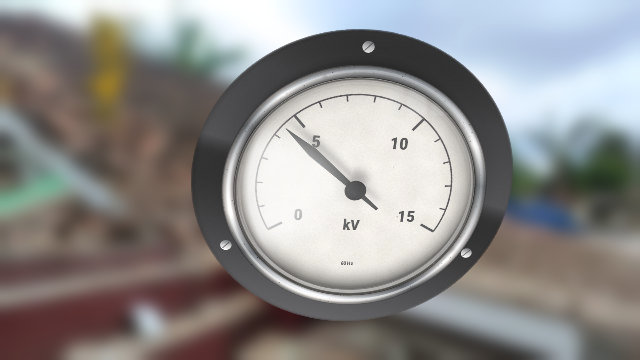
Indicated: {"value": 4.5, "unit": "kV"}
